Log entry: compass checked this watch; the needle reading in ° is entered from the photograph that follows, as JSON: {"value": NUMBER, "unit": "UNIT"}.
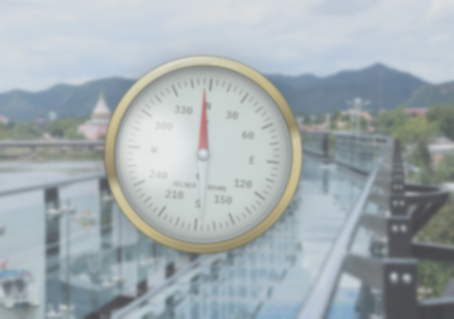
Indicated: {"value": 355, "unit": "°"}
